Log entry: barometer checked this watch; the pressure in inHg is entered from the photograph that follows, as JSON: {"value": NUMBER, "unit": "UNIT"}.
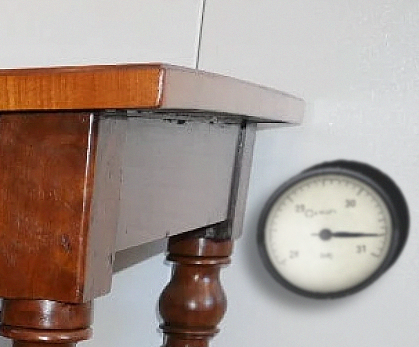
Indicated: {"value": 30.7, "unit": "inHg"}
